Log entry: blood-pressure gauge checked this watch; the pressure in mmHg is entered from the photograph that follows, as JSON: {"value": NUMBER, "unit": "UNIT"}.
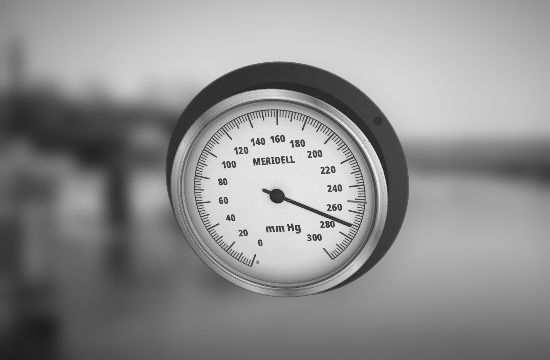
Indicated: {"value": 270, "unit": "mmHg"}
